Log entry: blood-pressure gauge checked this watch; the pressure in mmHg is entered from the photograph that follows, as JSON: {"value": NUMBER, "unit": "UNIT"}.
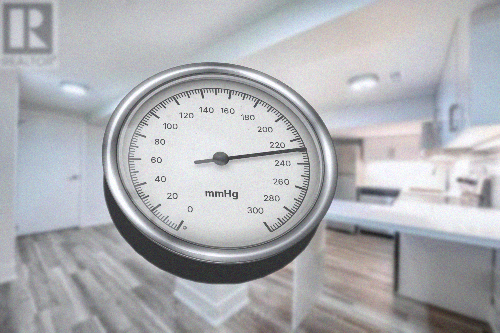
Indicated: {"value": 230, "unit": "mmHg"}
